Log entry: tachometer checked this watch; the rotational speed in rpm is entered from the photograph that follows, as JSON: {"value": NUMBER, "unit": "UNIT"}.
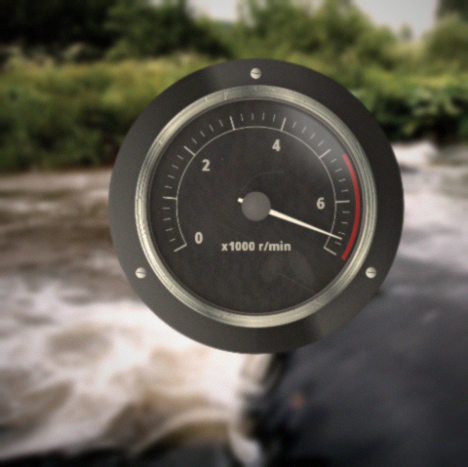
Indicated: {"value": 6700, "unit": "rpm"}
